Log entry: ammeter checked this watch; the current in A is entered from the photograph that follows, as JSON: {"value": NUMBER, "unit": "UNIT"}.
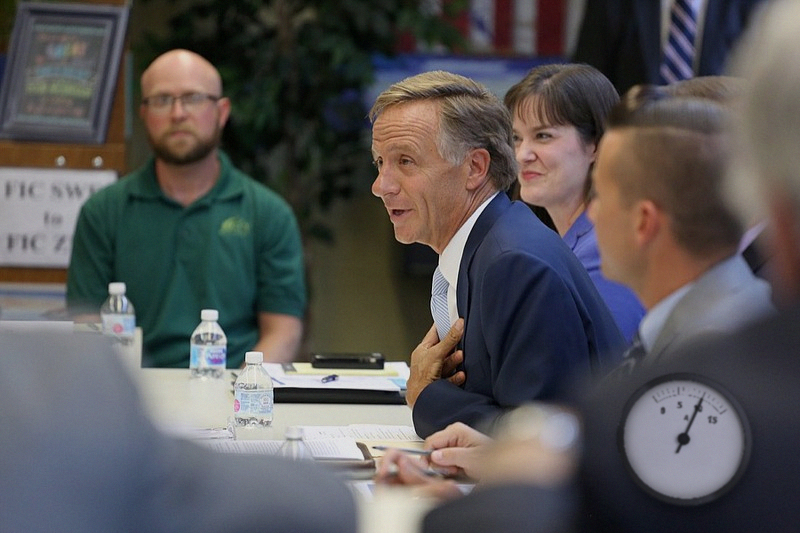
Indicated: {"value": 10, "unit": "A"}
